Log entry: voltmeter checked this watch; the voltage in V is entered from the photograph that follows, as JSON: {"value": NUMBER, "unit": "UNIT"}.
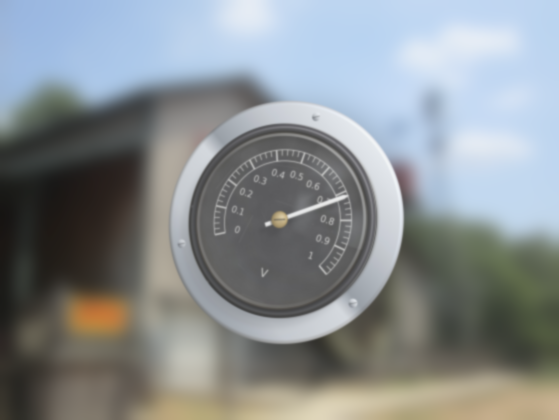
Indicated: {"value": 0.72, "unit": "V"}
